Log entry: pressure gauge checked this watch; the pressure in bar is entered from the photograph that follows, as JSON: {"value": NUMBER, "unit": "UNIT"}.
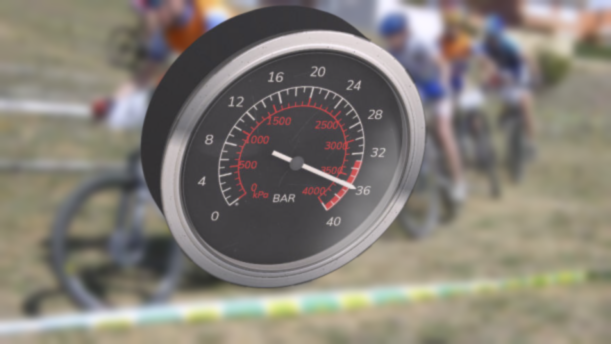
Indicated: {"value": 36, "unit": "bar"}
